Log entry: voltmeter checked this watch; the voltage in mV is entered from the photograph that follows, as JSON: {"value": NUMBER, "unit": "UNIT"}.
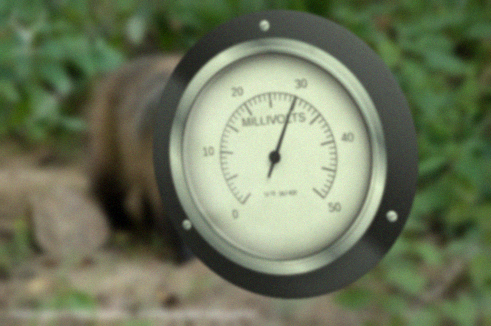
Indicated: {"value": 30, "unit": "mV"}
